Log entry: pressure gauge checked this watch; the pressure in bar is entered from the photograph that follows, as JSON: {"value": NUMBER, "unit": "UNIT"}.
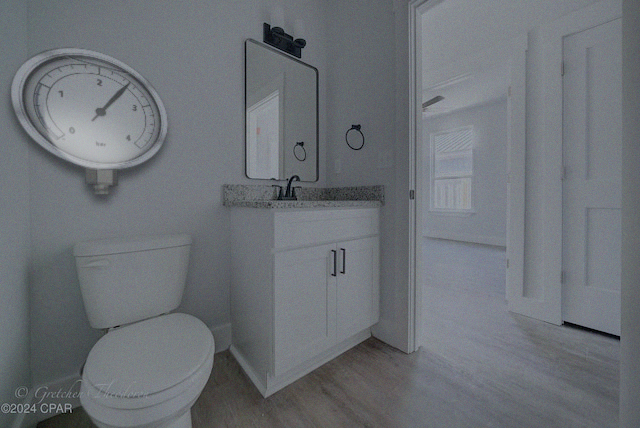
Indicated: {"value": 2.5, "unit": "bar"}
